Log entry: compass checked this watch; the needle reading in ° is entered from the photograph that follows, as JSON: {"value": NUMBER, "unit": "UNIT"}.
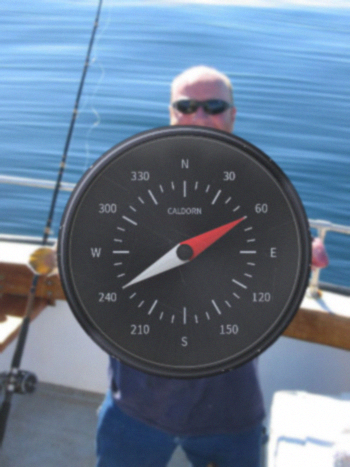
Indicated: {"value": 60, "unit": "°"}
